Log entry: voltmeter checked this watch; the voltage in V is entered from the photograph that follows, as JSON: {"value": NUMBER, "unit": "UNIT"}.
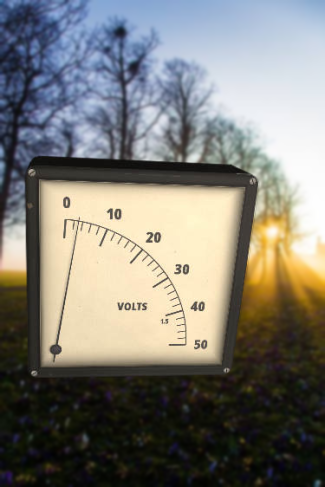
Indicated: {"value": 3, "unit": "V"}
